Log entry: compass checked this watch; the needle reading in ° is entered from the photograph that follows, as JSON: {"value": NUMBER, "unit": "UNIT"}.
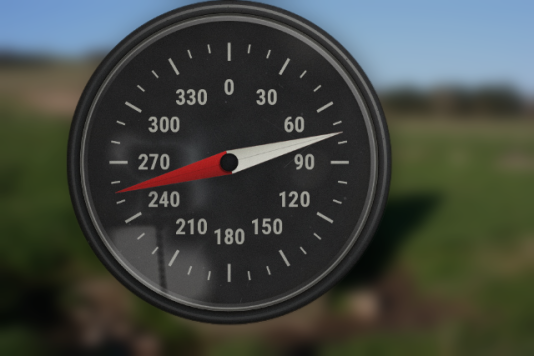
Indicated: {"value": 255, "unit": "°"}
